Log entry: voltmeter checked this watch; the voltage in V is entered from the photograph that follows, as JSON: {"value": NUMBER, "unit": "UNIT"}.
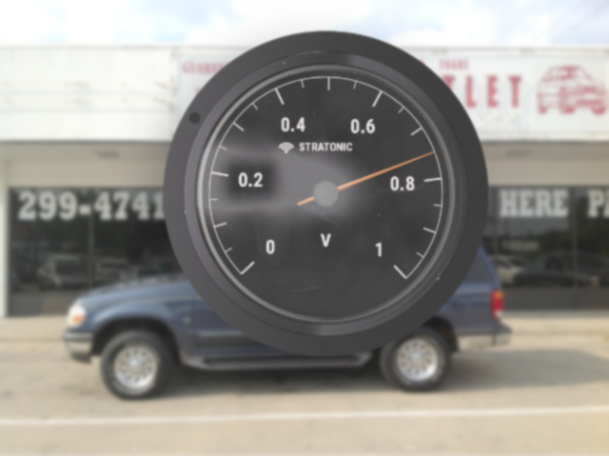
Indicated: {"value": 0.75, "unit": "V"}
